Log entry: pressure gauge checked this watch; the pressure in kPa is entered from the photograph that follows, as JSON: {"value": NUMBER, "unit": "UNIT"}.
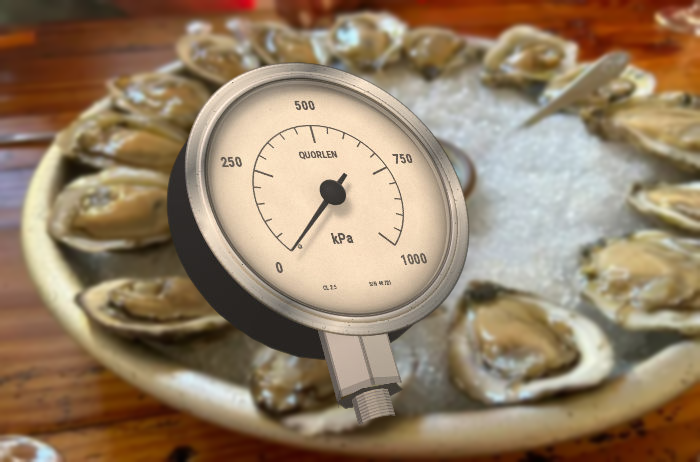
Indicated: {"value": 0, "unit": "kPa"}
